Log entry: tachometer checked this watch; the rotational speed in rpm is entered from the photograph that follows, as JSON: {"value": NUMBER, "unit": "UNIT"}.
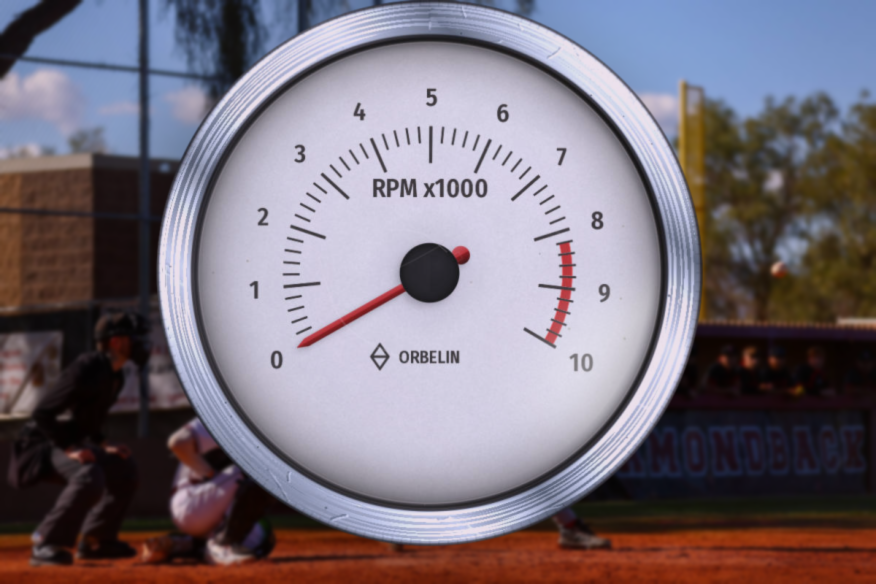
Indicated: {"value": 0, "unit": "rpm"}
